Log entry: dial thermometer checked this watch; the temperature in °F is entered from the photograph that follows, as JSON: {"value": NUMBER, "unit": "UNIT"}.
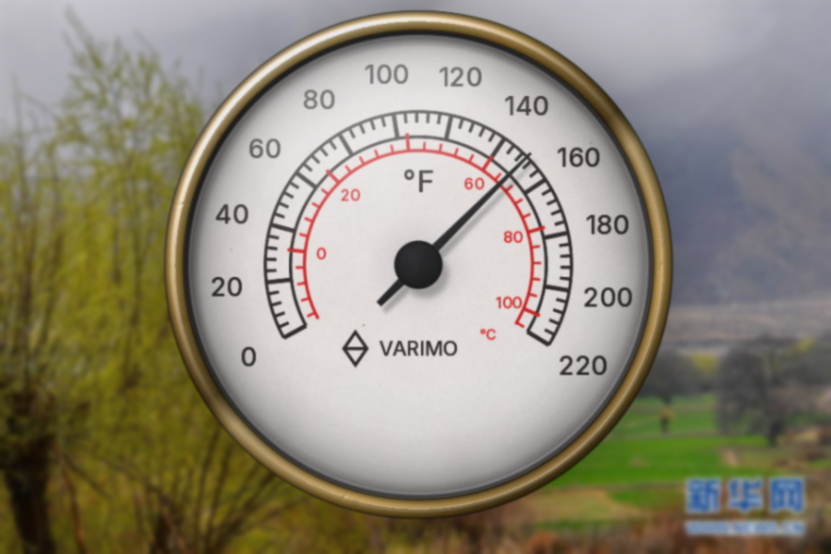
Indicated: {"value": 150, "unit": "°F"}
